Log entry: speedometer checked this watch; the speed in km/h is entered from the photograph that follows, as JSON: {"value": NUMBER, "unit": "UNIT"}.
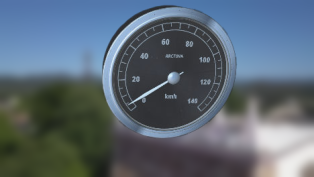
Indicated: {"value": 5, "unit": "km/h"}
